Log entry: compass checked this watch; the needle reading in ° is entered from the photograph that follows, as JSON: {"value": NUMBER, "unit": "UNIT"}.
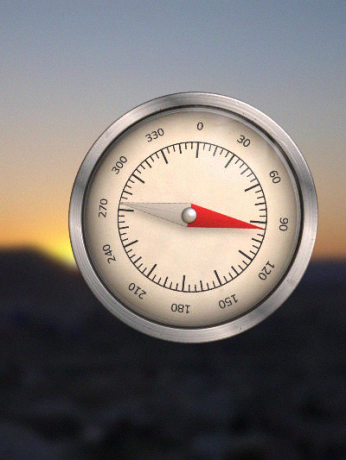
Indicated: {"value": 95, "unit": "°"}
